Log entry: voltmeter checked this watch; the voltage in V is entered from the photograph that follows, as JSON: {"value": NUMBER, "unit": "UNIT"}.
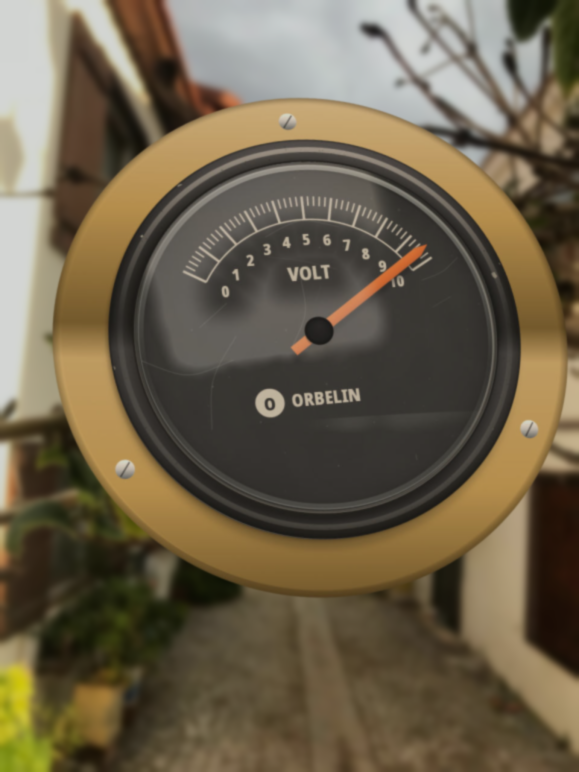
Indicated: {"value": 9.6, "unit": "V"}
